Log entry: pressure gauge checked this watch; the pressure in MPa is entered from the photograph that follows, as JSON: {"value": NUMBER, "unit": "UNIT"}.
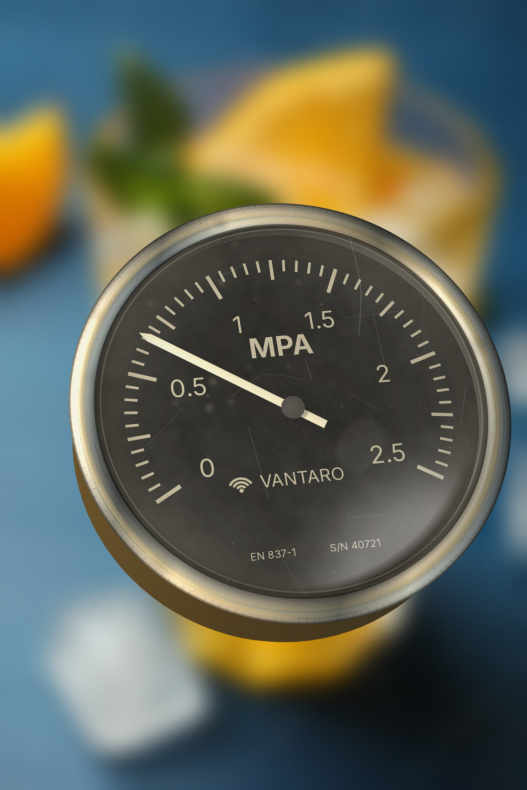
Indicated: {"value": 0.65, "unit": "MPa"}
